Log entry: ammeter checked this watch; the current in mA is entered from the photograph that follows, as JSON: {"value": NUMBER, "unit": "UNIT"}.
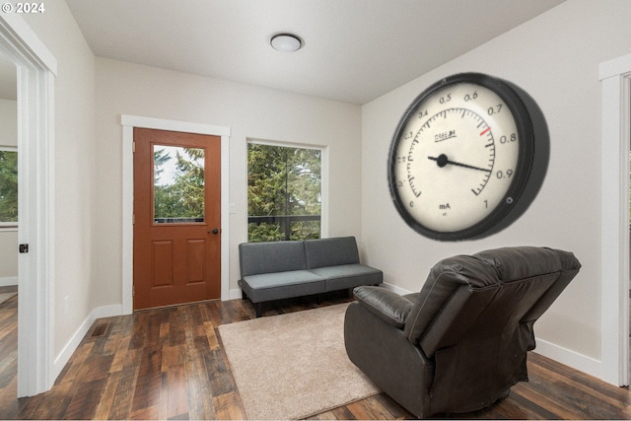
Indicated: {"value": 0.9, "unit": "mA"}
